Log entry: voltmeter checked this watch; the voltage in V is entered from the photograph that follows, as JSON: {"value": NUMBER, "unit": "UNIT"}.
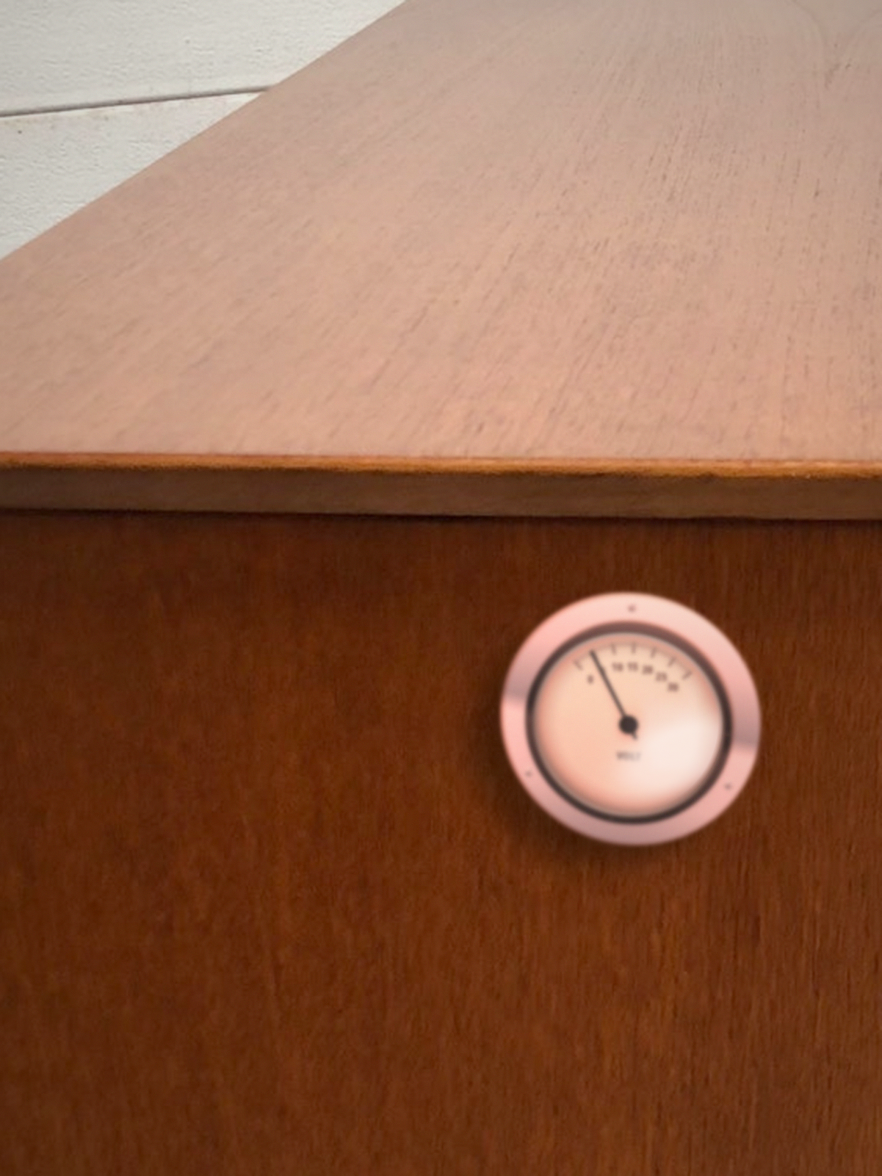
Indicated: {"value": 5, "unit": "V"}
